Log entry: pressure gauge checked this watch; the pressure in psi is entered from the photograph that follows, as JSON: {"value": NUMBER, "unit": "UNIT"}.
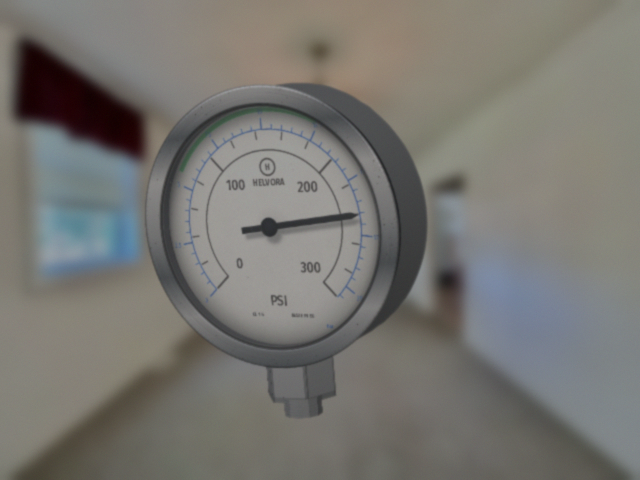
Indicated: {"value": 240, "unit": "psi"}
